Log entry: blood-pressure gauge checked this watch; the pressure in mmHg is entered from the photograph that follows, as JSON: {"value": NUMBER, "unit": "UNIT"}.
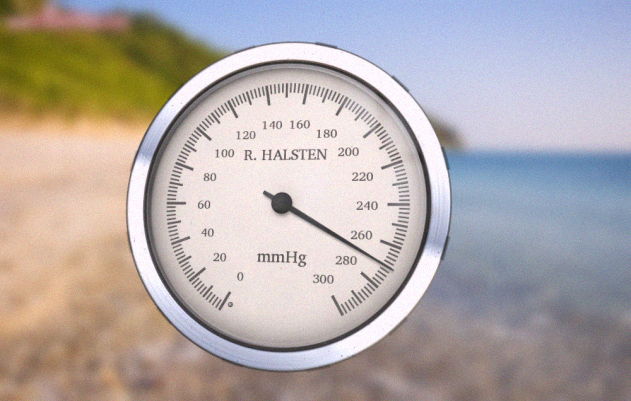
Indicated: {"value": 270, "unit": "mmHg"}
